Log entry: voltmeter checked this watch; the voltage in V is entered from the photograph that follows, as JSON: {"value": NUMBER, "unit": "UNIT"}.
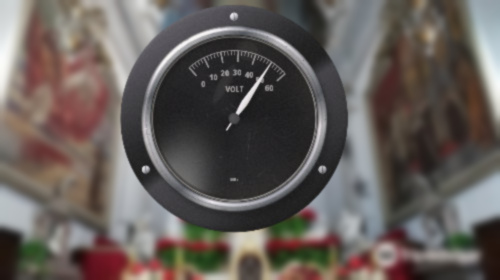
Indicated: {"value": 50, "unit": "V"}
